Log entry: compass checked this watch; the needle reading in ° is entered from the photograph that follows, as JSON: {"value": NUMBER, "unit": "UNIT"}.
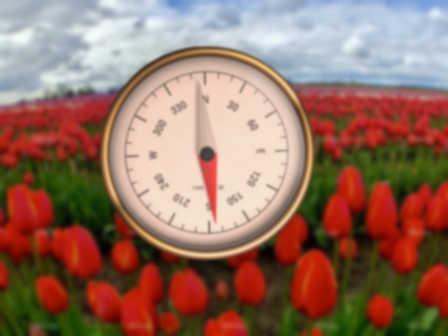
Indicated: {"value": 175, "unit": "°"}
